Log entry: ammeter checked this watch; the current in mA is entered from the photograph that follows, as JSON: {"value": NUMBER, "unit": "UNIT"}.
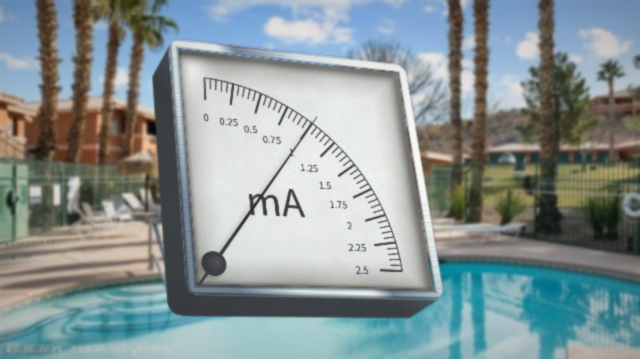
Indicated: {"value": 1, "unit": "mA"}
